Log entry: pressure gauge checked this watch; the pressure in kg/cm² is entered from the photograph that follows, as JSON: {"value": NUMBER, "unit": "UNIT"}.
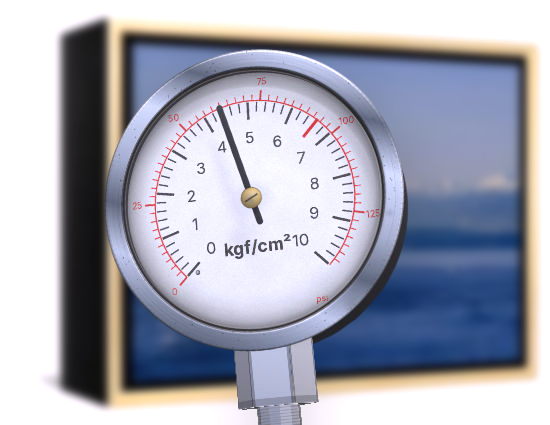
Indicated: {"value": 4.4, "unit": "kg/cm²"}
